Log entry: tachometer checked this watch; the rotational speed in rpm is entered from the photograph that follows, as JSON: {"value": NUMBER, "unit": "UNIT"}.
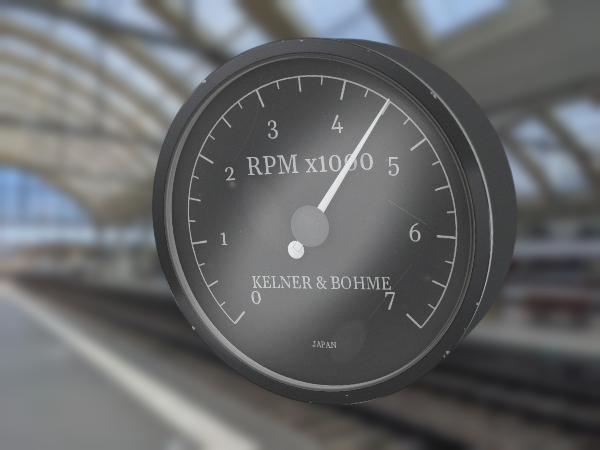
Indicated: {"value": 4500, "unit": "rpm"}
